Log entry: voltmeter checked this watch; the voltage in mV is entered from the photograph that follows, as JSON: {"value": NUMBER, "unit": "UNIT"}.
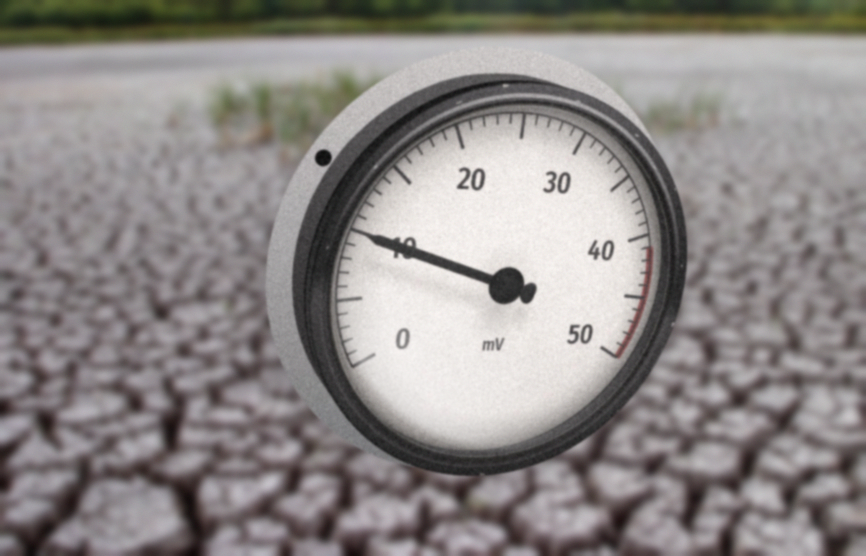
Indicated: {"value": 10, "unit": "mV"}
